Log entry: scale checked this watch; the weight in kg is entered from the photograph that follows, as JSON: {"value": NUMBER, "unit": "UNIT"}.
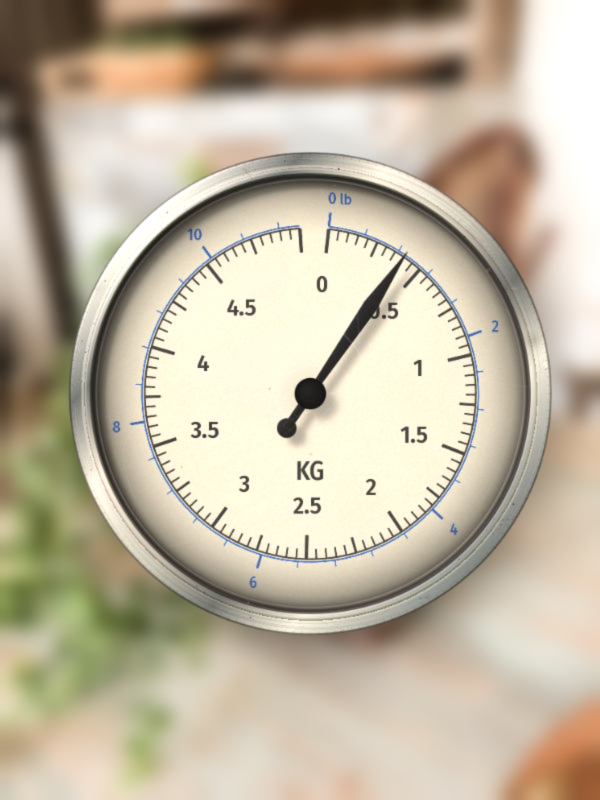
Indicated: {"value": 0.4, "unit": "kg"}
